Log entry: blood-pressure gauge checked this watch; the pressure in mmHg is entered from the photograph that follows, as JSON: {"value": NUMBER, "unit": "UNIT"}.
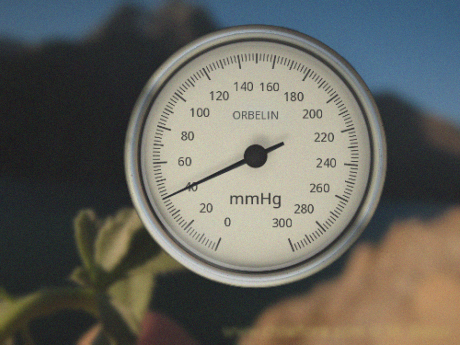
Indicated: {"value": 40, "unit": "mmHg"}
